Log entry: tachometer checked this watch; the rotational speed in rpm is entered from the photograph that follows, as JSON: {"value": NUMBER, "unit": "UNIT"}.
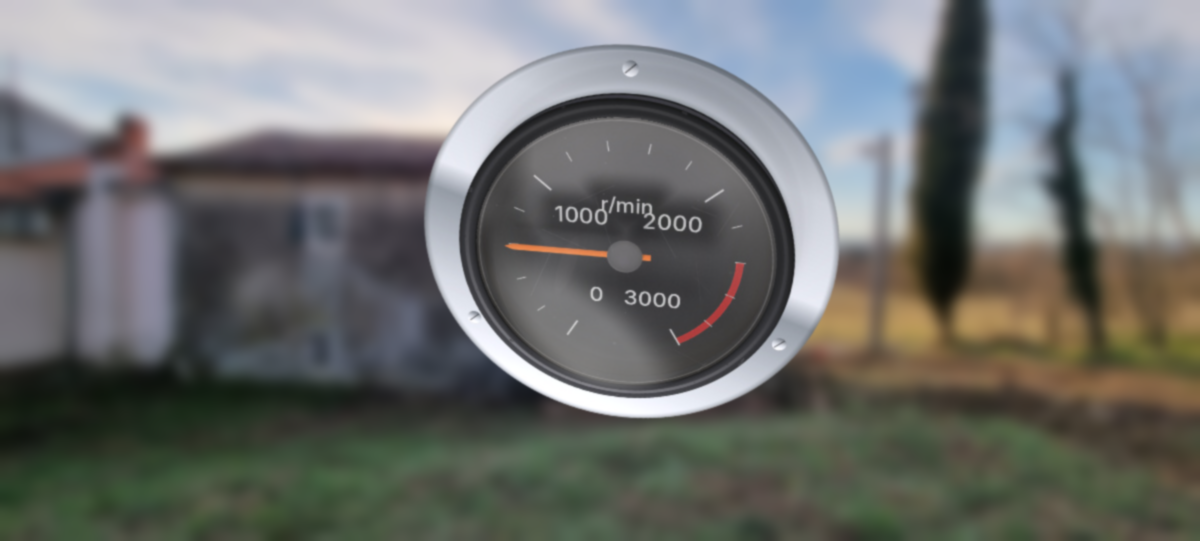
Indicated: {"value": 600, "unit": "rpm"}
